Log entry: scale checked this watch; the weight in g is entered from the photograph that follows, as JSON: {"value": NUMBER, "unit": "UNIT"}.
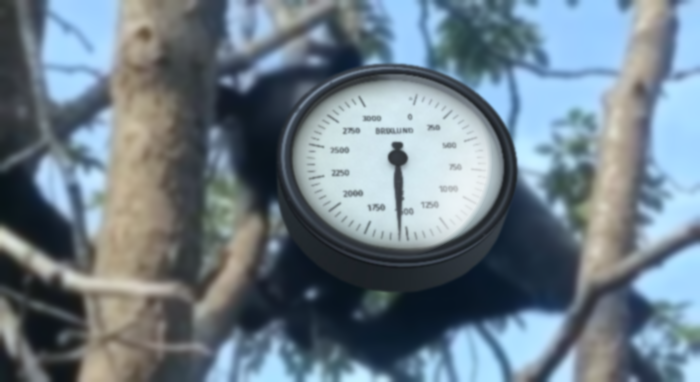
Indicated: {"value": 1550, "unit": "g"}
